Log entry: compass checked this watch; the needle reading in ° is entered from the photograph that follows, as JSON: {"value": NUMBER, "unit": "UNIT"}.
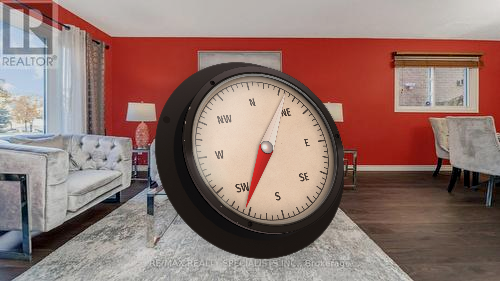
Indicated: {"value": 215, "unit": "°"}
